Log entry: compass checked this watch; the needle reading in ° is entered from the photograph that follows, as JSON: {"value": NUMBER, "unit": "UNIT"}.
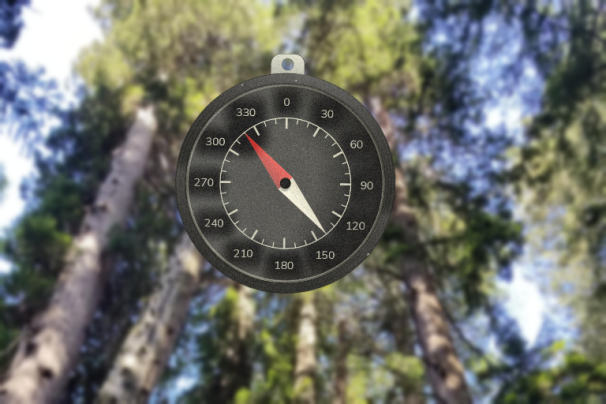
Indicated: {"value": 320, "unit": "°"}
